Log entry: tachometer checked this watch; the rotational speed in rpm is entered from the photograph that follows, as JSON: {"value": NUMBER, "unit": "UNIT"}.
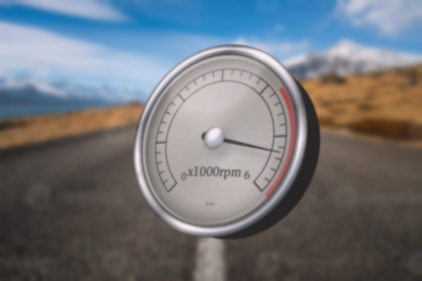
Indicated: {"value": 5300, "unit": "rpm"}
